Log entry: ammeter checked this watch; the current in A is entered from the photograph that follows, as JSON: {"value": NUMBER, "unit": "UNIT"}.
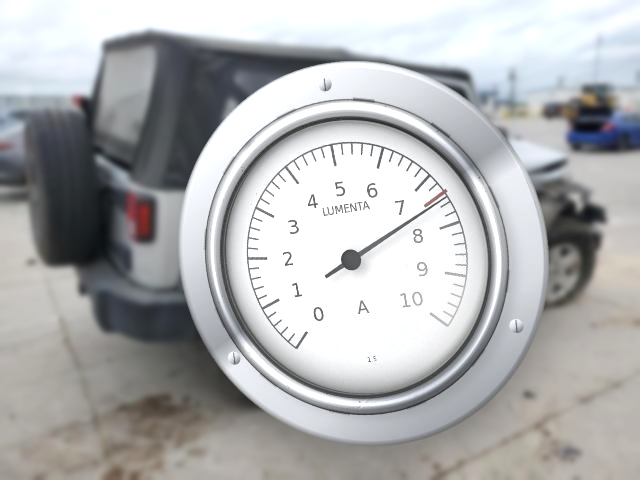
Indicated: {"value": 7.5, "unit": "A"}
